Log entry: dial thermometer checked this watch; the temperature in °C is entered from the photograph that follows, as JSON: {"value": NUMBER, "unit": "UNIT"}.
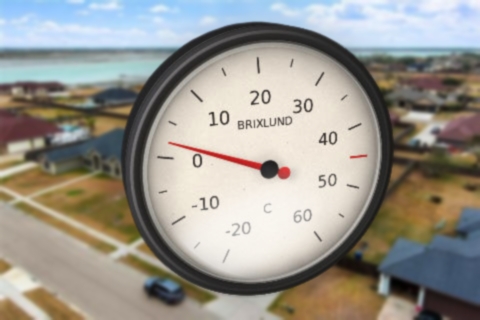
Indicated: {"value": 2.5, "unit": "°C"}
